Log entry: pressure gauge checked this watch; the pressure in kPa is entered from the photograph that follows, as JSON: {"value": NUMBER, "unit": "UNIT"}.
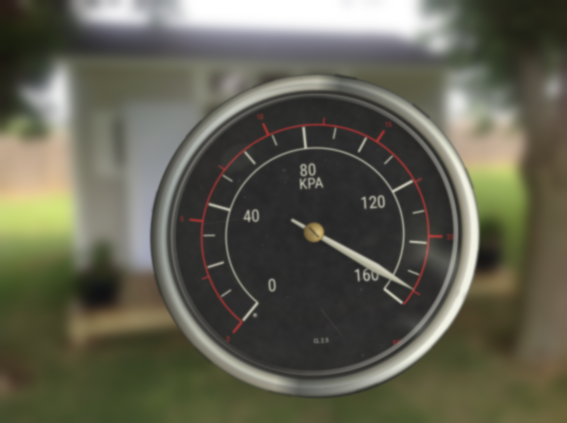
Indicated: {"value": 155, "unit": "kPa"}
